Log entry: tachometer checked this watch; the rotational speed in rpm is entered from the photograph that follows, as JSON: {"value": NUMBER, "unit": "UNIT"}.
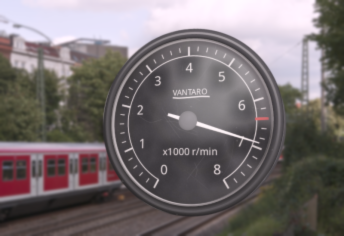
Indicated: {"value": 6900, "unit": "rpm"}
